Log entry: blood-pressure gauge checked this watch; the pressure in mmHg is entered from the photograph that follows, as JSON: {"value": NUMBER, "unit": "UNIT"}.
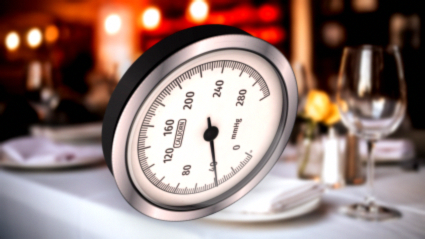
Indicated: {"value": 40, "unit": "mmHg"}
